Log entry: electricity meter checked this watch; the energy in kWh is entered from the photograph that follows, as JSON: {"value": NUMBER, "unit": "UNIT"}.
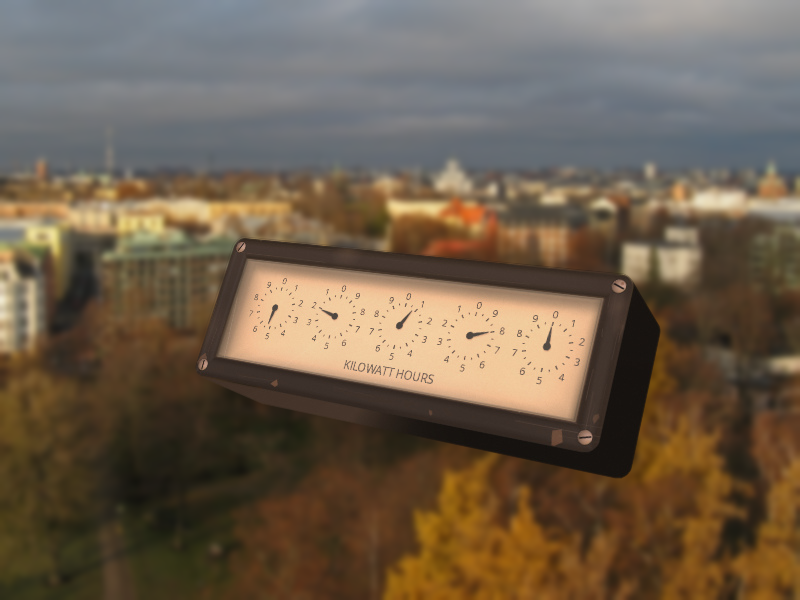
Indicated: {"value": 52080, "unit": "kWh"}
